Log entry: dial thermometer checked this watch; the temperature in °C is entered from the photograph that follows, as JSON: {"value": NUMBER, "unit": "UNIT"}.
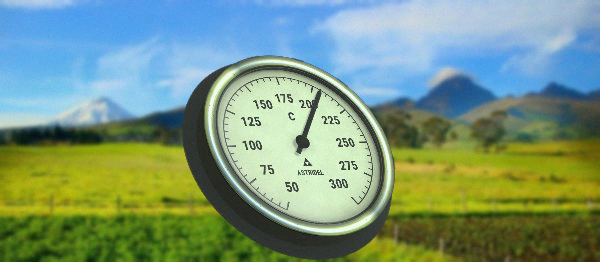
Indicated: {"value": 205, "unit": "°C"}
